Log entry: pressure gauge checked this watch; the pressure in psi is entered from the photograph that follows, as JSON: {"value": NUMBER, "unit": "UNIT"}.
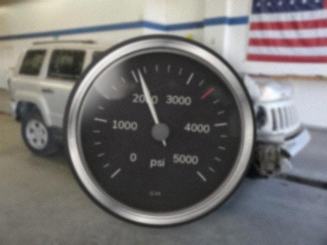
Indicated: {"value": 2100, "unit": "psi"}
